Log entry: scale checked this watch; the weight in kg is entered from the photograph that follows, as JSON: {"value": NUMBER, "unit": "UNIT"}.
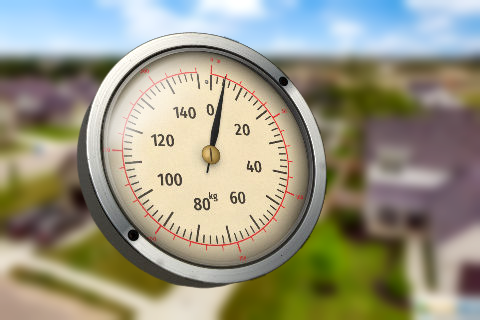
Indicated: {"value": 4, "unit": "kg"}
